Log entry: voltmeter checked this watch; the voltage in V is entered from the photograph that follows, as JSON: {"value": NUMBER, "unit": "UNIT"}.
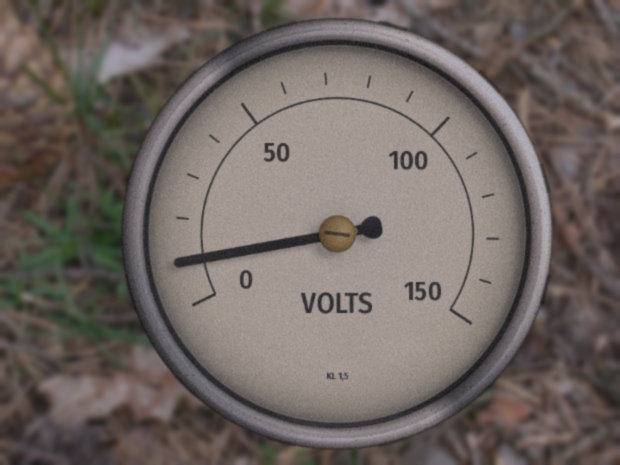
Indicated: {"value": 10, "unit": "V"}
